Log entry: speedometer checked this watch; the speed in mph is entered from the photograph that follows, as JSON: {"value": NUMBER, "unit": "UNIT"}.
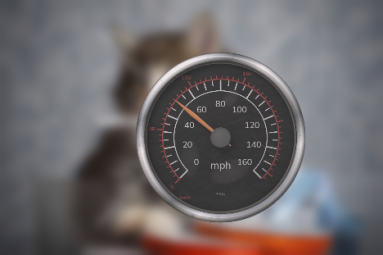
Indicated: {"value": 50, "unit": "mph"}
